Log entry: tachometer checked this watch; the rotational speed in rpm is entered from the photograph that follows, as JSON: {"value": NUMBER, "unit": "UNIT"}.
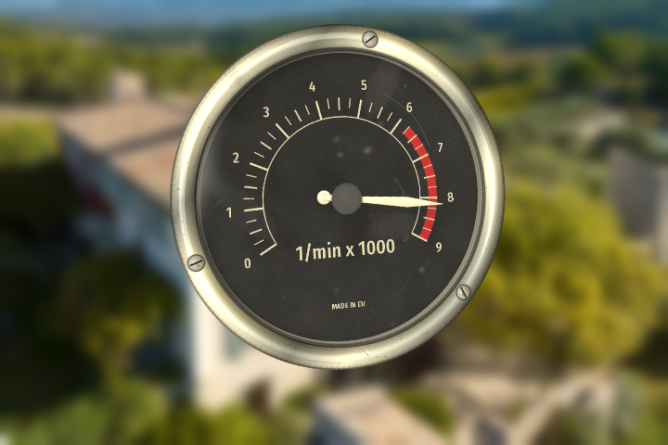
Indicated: {"value": 8125, "unit": "rpm"}
